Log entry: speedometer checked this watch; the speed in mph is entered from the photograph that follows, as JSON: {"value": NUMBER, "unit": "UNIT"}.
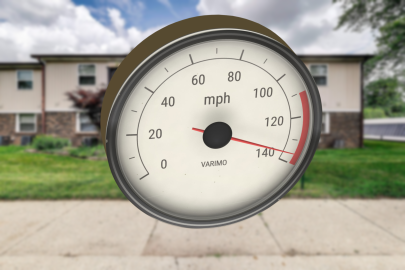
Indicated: {"value": 135, "unit": "mph"}
